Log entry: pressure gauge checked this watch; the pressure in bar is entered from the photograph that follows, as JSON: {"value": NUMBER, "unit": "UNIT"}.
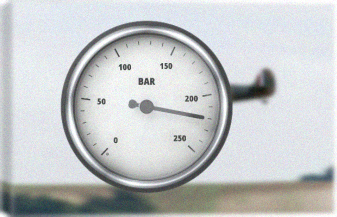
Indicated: {"value": 220, "unit": "bar"}
